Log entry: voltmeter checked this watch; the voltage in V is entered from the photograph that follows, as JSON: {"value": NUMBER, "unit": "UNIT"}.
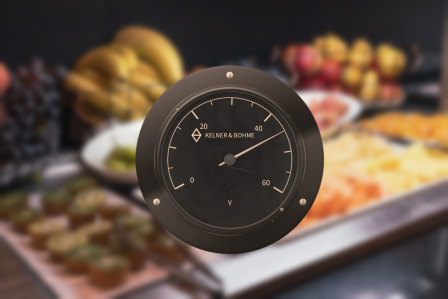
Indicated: {"value": 45, "unit": "V"}
